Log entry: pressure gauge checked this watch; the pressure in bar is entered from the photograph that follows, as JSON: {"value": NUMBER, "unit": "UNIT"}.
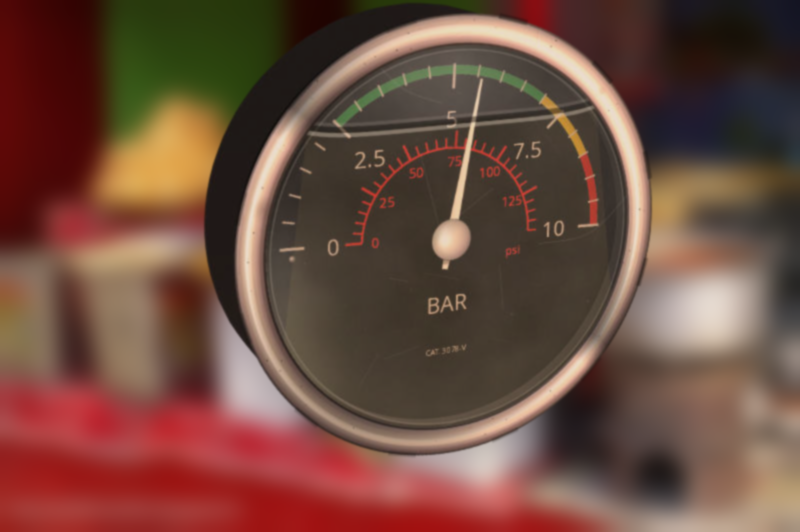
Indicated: {"value": 5.5, "unit": "bar"}
